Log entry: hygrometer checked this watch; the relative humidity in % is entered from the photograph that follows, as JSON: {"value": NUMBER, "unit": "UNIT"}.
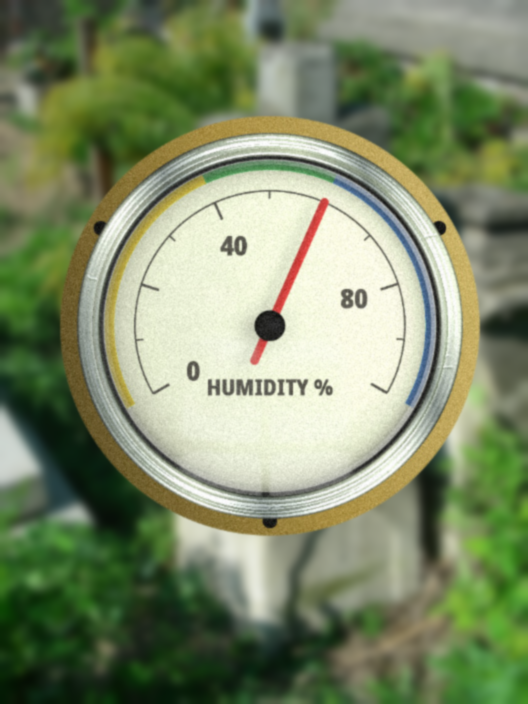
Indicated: {"value": 60, "unit": "%"}
